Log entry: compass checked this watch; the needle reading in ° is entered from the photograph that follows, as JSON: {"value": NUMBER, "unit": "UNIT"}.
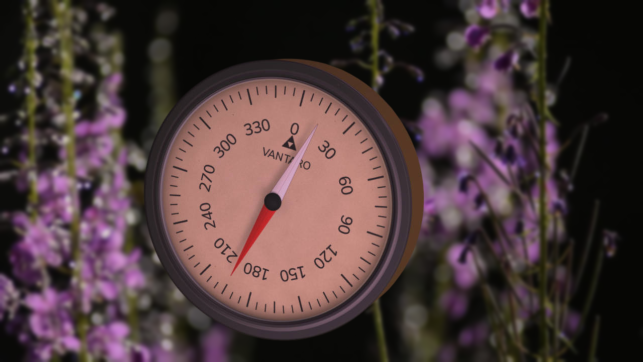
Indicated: {"value": 195, "unit": "°"}
